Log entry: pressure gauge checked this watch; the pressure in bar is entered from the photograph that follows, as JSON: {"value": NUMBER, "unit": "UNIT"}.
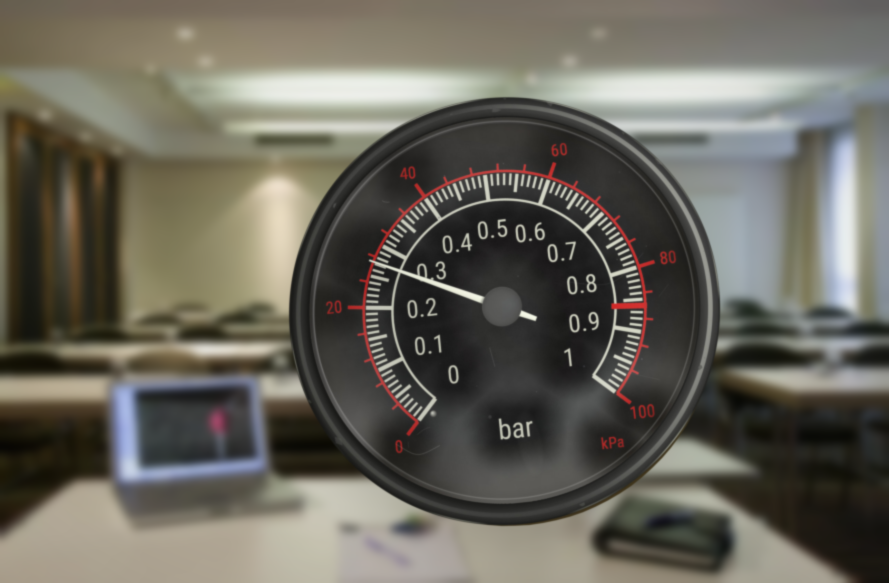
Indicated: {"value": 0.27, "unit": "bar"}
